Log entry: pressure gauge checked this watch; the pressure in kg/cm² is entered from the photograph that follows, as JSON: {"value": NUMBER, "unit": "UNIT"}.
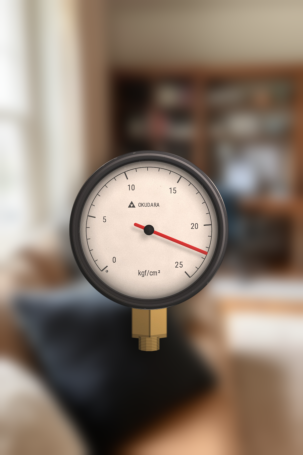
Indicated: {"value": 22.5, "unit": "kg/cm²"}
